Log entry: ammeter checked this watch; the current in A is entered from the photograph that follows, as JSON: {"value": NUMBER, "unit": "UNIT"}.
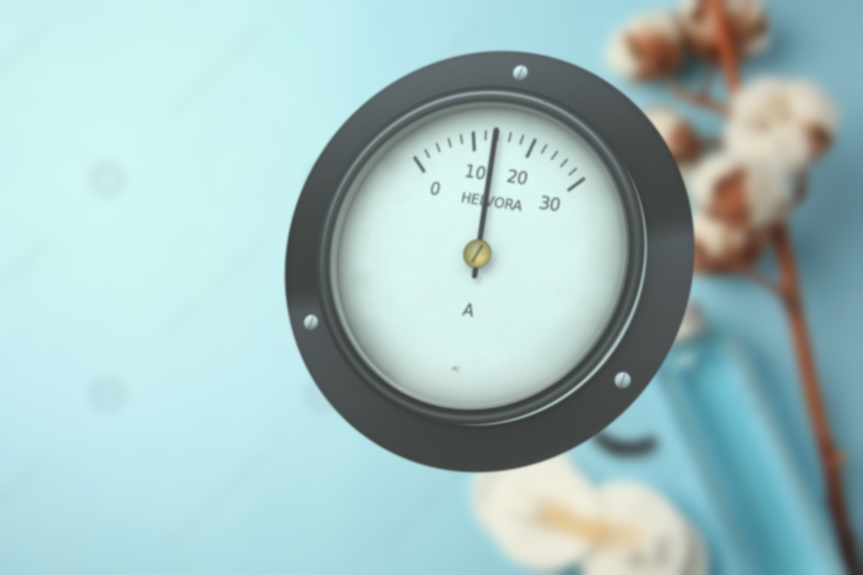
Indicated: {"value": 14, "unit": "A"}
